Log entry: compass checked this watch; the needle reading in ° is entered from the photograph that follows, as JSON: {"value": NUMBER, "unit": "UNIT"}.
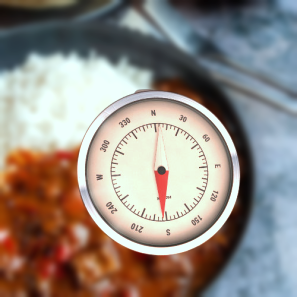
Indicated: {"value": 185, "unit": "°"}
